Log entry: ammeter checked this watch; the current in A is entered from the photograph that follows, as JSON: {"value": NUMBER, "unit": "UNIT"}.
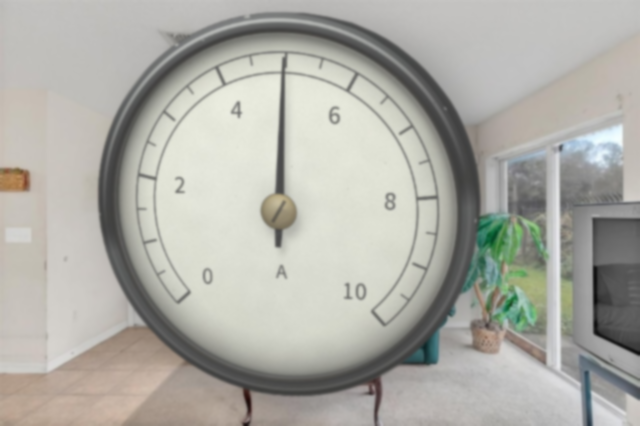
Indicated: {"value": 5, "unit": "A"}
